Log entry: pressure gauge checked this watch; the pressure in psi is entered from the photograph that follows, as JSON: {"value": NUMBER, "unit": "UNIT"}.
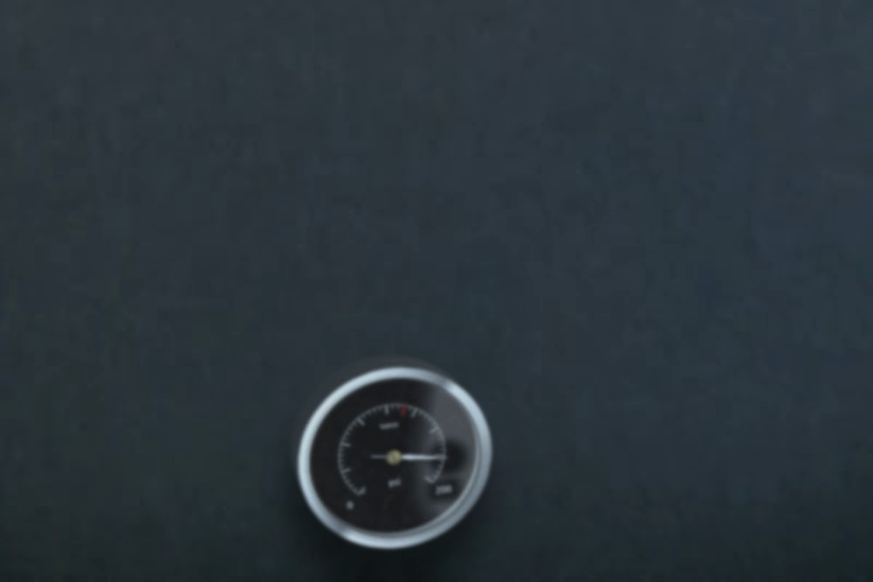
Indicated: {"value": 175, "unit": "psi"}
